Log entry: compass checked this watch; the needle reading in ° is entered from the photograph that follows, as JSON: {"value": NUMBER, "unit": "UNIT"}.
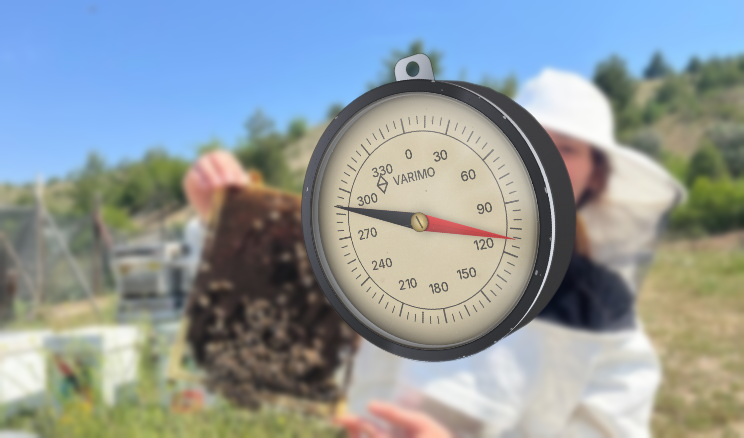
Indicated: {"value": 110, "unit": "°"}
